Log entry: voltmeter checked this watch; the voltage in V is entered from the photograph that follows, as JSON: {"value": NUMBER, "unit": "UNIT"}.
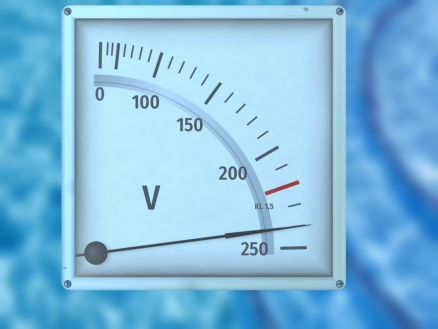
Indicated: {"value": 240, "unit": "V"}
